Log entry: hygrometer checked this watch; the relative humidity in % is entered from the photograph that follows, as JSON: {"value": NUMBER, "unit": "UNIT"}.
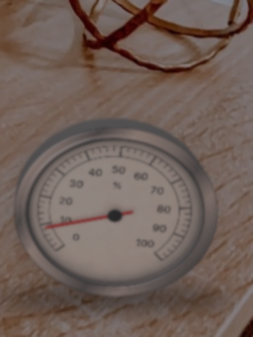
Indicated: {"value": 10, "unit": "%"}
